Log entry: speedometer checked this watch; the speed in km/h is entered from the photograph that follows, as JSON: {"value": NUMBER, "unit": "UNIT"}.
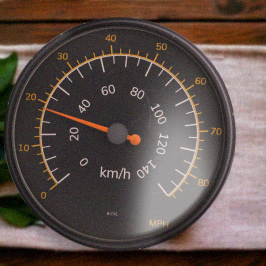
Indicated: {"value": 30, "unit": "km/h"}
